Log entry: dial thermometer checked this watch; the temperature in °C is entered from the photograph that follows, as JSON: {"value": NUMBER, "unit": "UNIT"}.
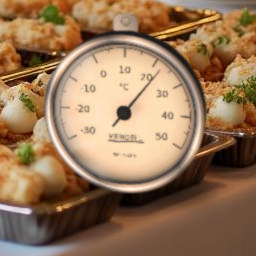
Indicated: {"value": 22.5, "unit": "°C"}
